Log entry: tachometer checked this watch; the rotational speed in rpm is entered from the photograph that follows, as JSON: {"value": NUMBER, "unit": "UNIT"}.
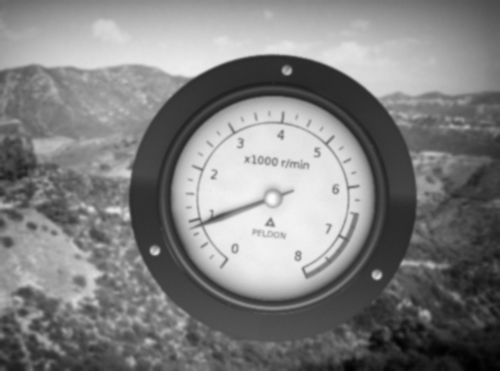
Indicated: {"value": 875, "unit": "rpm"}
